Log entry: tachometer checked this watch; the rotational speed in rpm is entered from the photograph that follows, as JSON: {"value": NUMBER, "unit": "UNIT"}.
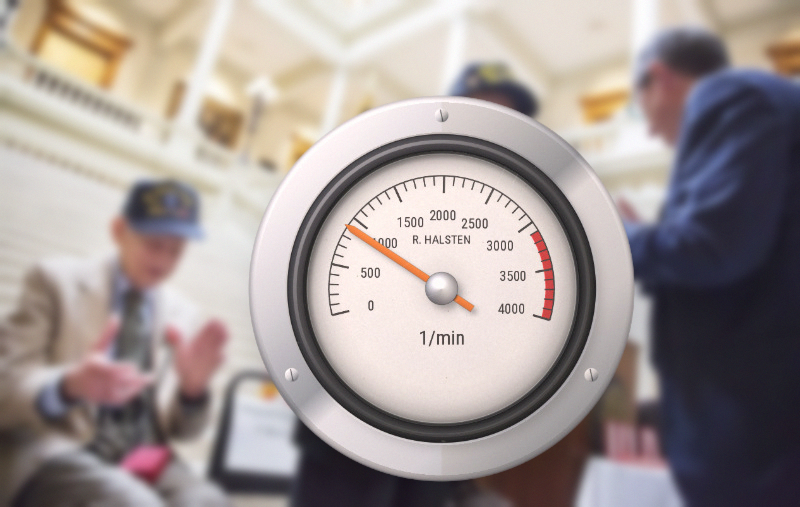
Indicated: {"value": 900, "unit": "rpm"}
